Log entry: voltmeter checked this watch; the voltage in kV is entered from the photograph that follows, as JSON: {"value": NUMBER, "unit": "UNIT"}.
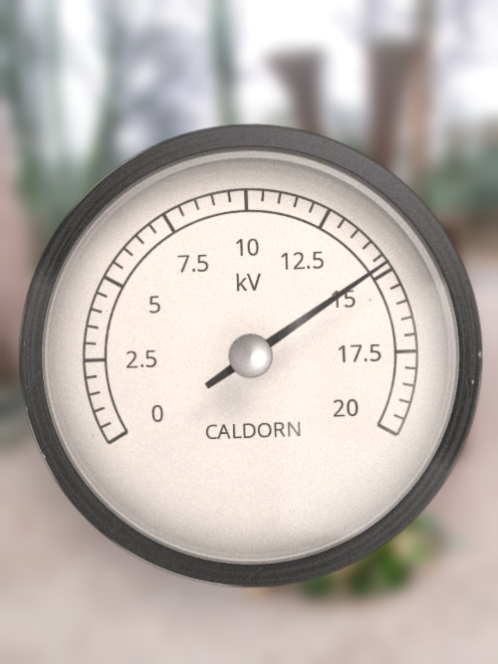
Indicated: {"value": 14.75, "unit": "kV"}
